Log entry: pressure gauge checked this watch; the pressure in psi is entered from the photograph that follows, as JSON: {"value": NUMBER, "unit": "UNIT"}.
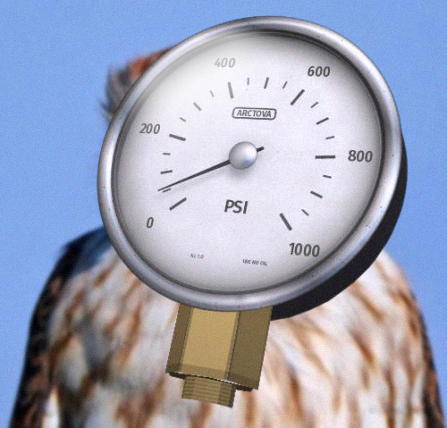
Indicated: {"value": 50, "unit": "psi"}
